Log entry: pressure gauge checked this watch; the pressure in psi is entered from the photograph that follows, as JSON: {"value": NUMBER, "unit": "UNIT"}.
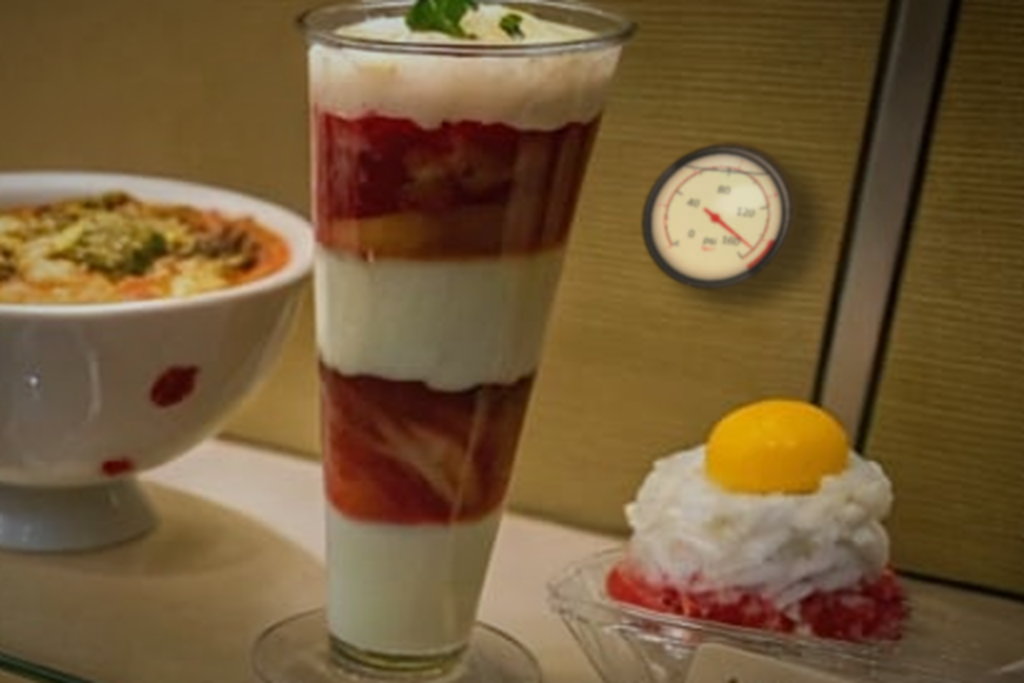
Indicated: {"value": 150, "unit": "psi"}
